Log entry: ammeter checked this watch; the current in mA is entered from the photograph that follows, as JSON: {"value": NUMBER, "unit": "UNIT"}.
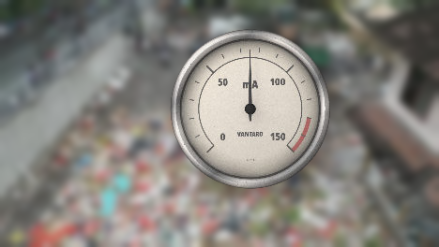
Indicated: {"value": 75, "unit": "mA"}
